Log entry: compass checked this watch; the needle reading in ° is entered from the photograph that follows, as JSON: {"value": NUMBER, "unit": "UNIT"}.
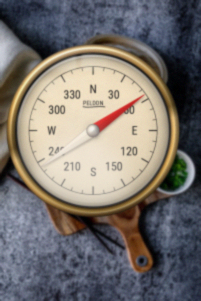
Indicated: {"value": 55, "unit": "°"}
